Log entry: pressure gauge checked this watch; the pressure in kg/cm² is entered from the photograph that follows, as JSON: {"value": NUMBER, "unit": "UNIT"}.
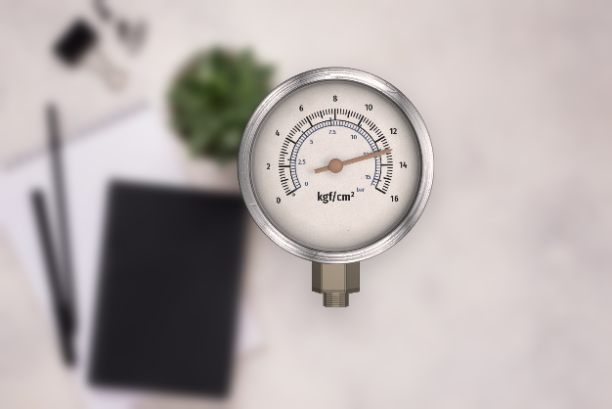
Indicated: {"value": 13, "unit": "kg/cm²"}
